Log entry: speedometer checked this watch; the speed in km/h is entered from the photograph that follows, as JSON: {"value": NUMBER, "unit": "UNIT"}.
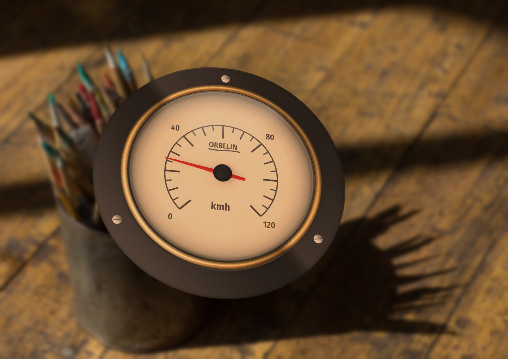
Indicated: {"value": 25, "unit": "km/h"}
